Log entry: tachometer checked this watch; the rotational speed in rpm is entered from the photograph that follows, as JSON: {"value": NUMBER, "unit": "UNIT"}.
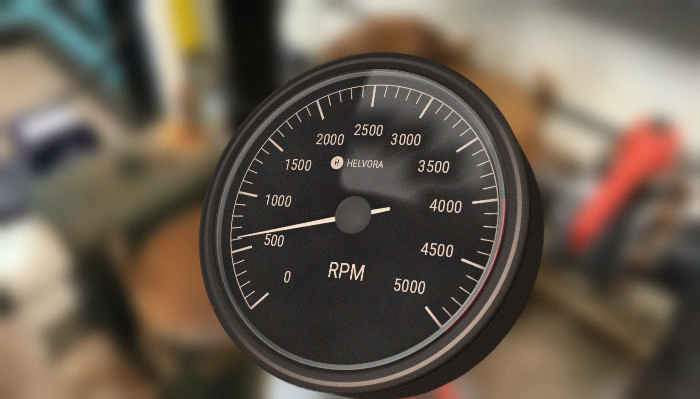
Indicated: {"value": 600, "unit": "rpm"}
